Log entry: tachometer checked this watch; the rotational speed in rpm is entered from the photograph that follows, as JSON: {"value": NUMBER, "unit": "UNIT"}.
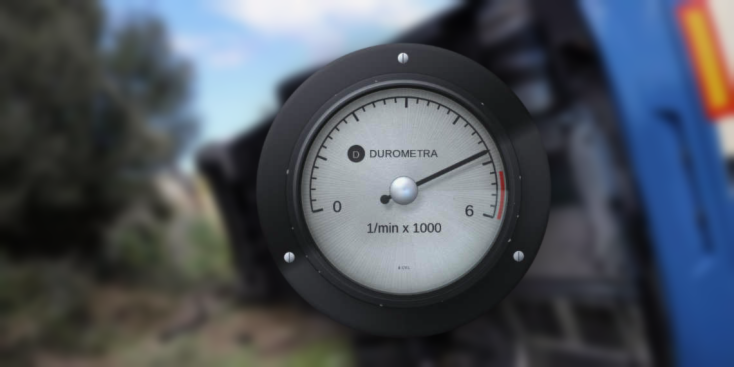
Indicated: {"value": 4800, "unit": "rpm"}
